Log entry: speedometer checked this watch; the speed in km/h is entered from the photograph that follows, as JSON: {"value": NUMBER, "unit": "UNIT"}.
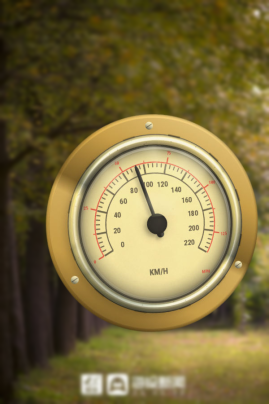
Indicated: {"value": 92, "unit": "km/h"}
